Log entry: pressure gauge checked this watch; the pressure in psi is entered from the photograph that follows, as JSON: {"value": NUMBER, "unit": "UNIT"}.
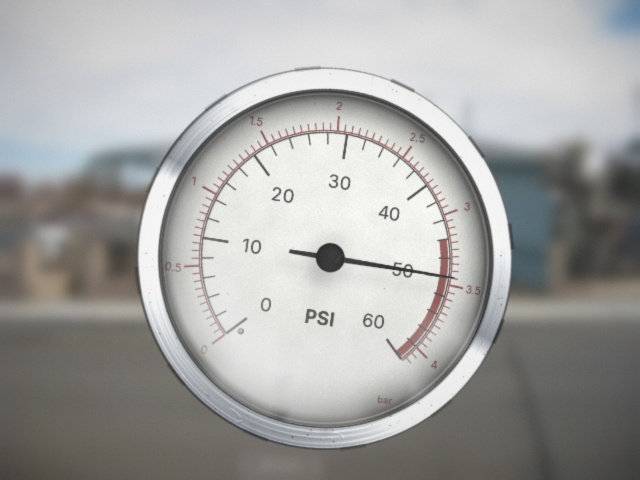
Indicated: {"value": 50, "unit": "psi"}
